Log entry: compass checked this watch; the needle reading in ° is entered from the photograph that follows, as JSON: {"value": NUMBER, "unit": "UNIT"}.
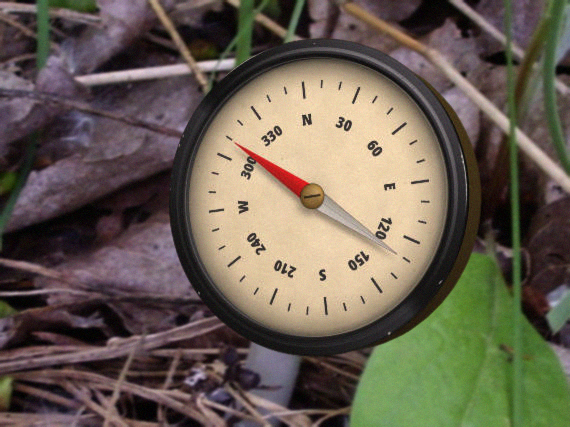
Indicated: {"value": 310, "unit": "°"}
